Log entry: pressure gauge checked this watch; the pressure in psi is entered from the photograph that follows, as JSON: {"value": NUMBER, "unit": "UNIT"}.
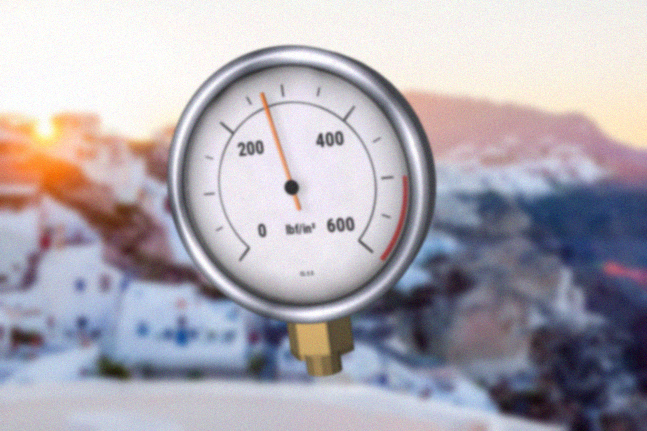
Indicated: {"value": 275, "unit": "psi"}
